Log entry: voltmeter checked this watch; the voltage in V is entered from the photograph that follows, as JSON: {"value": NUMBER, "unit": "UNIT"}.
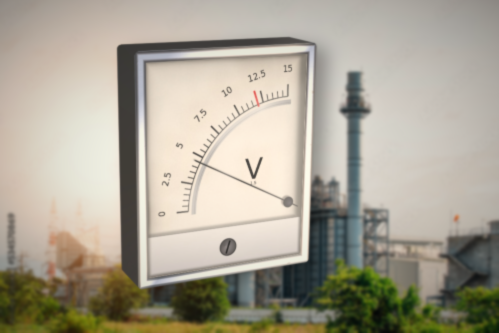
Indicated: {"value": 4.5, "unit": "V"}
